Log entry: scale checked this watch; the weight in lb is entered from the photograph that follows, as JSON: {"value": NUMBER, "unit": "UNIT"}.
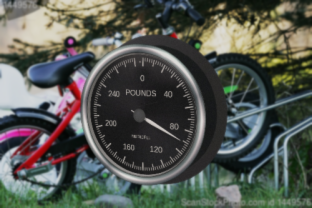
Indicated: {"value": 90, "unit": "lb"}
